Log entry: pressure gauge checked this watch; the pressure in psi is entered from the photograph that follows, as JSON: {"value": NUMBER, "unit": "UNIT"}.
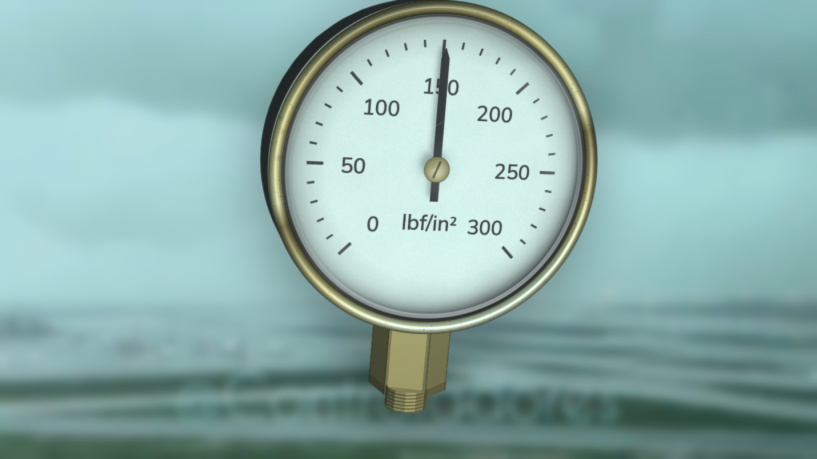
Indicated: {"value": 150, "unit": "psi"}
